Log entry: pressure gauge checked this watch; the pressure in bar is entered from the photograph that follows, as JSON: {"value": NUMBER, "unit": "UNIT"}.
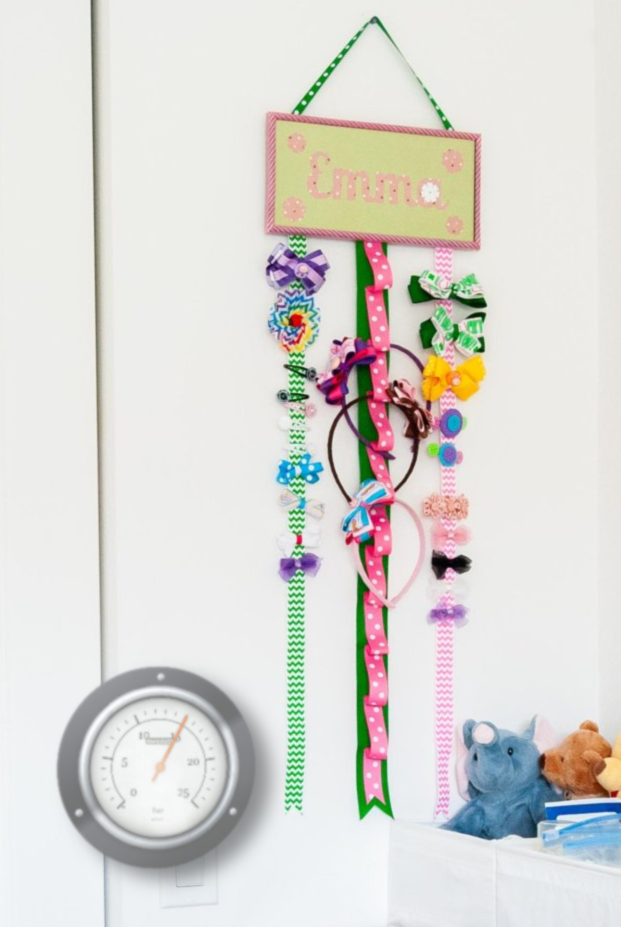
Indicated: {"value": 15, "unit": "bar"}
